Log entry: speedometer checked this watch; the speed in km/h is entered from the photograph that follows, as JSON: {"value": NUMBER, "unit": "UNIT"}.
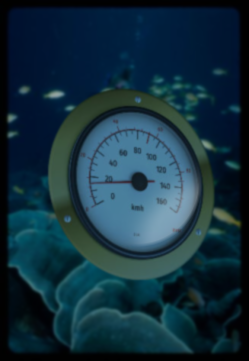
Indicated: {"value": 15, "unit": "km/h"}
